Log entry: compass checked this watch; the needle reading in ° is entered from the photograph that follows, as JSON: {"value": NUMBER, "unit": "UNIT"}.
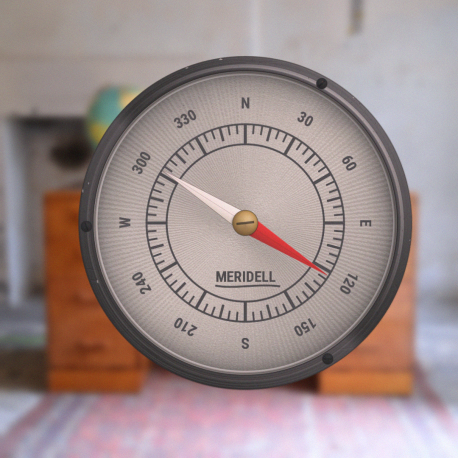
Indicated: {"value": 122.5, "unit": "°"}
